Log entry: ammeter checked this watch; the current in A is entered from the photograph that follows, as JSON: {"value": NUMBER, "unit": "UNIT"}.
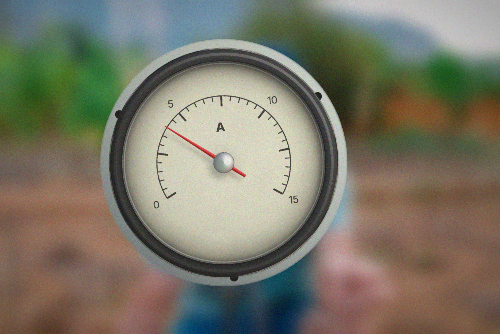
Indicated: {"value": 4, "unit": "A"}
